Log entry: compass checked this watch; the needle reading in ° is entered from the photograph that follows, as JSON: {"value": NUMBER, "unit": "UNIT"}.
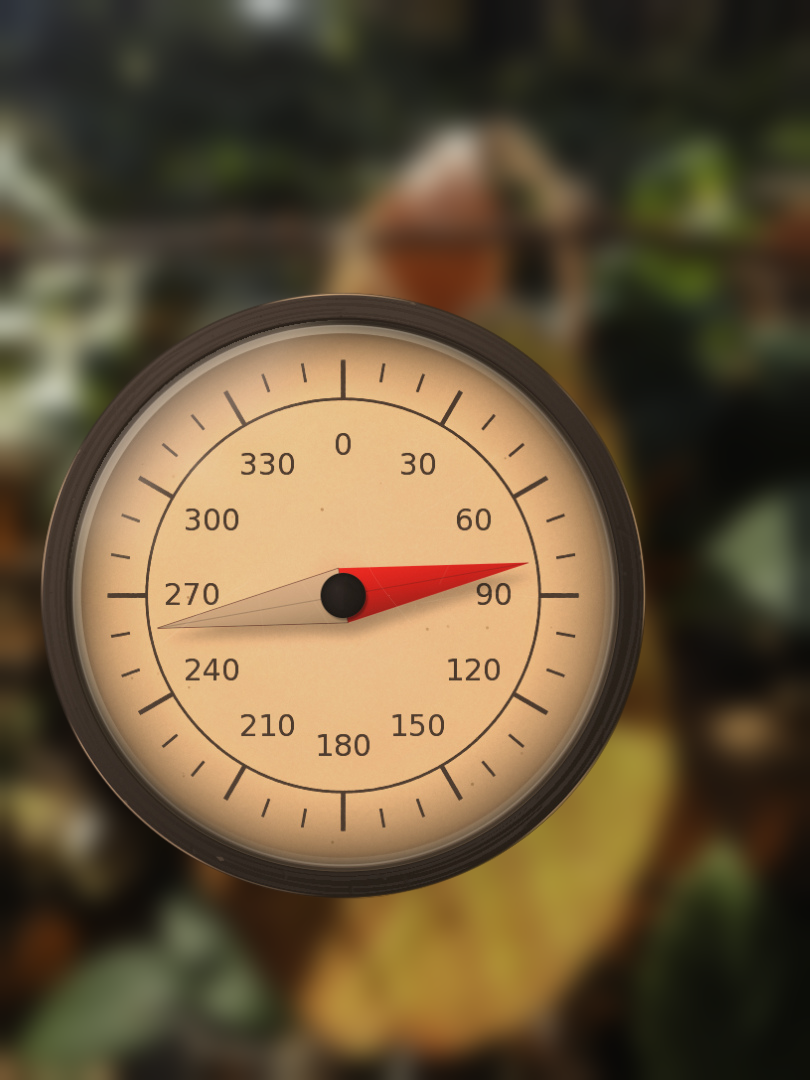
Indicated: {"value": 80, "unit": "°"}
